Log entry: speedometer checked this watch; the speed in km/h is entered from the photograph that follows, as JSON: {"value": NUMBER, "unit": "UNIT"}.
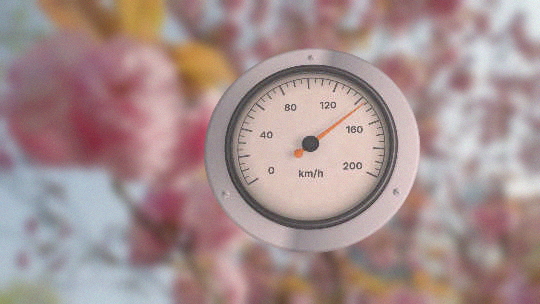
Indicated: {"value": 145, "unit": "km/h"}
